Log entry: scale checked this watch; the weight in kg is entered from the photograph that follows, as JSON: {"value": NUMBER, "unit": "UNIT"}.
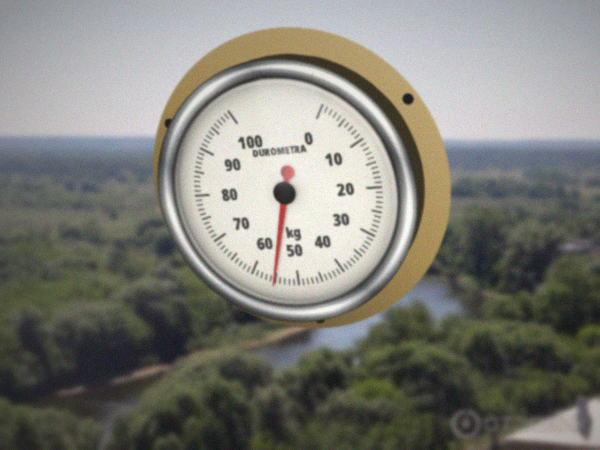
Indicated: {"value": 55, "unit": "kg"}
